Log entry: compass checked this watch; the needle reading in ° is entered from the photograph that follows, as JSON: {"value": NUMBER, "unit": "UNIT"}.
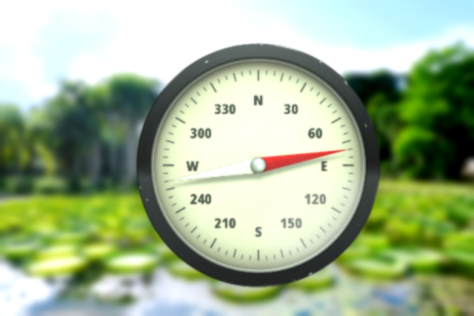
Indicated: {"value": 80, "unit": "°"}
